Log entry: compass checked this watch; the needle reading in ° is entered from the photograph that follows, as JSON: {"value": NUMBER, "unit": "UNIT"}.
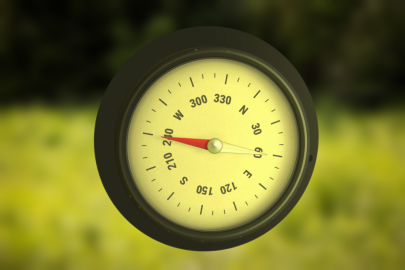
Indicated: {"value": 240, "unit": "°"}
